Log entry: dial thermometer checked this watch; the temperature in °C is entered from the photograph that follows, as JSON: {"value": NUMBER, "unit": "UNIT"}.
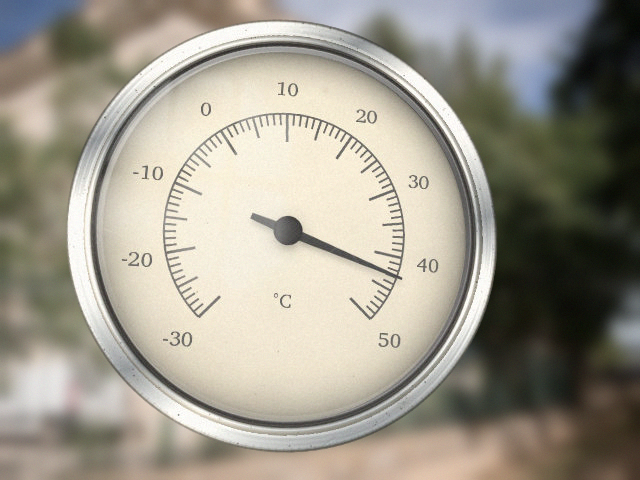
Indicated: {"value": 43, "unit": "°C"}
